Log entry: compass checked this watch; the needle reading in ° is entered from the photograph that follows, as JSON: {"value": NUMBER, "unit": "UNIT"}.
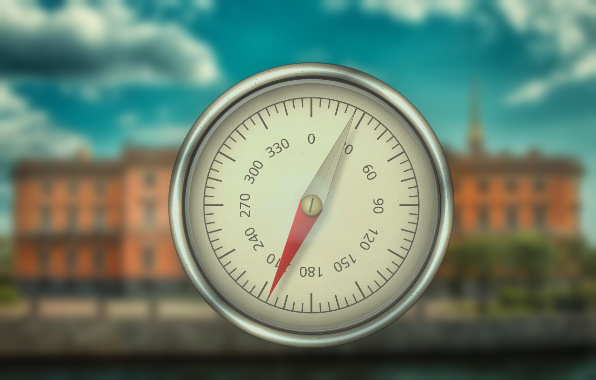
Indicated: {"value": 205, "unit": "°"}
